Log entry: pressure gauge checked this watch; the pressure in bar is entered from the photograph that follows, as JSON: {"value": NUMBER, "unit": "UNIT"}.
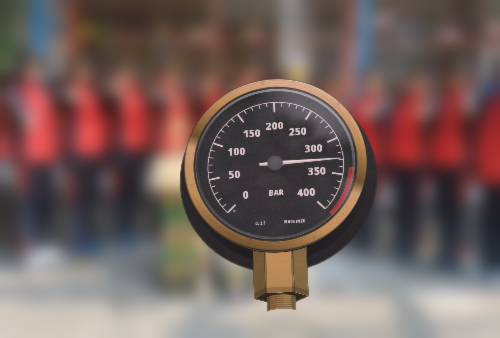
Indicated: {"value": 330, "unit": "bar"}
